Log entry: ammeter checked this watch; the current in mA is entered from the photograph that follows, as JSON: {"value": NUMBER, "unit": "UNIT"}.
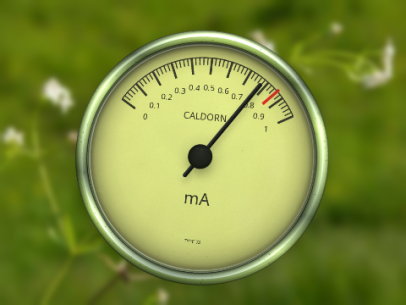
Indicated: {"value": 0.78, "unit": "mA"}
